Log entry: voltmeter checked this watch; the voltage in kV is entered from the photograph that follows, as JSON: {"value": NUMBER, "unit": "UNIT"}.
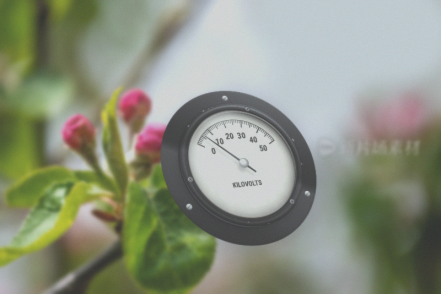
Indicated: {"value": 5, "unit": "kV"}
